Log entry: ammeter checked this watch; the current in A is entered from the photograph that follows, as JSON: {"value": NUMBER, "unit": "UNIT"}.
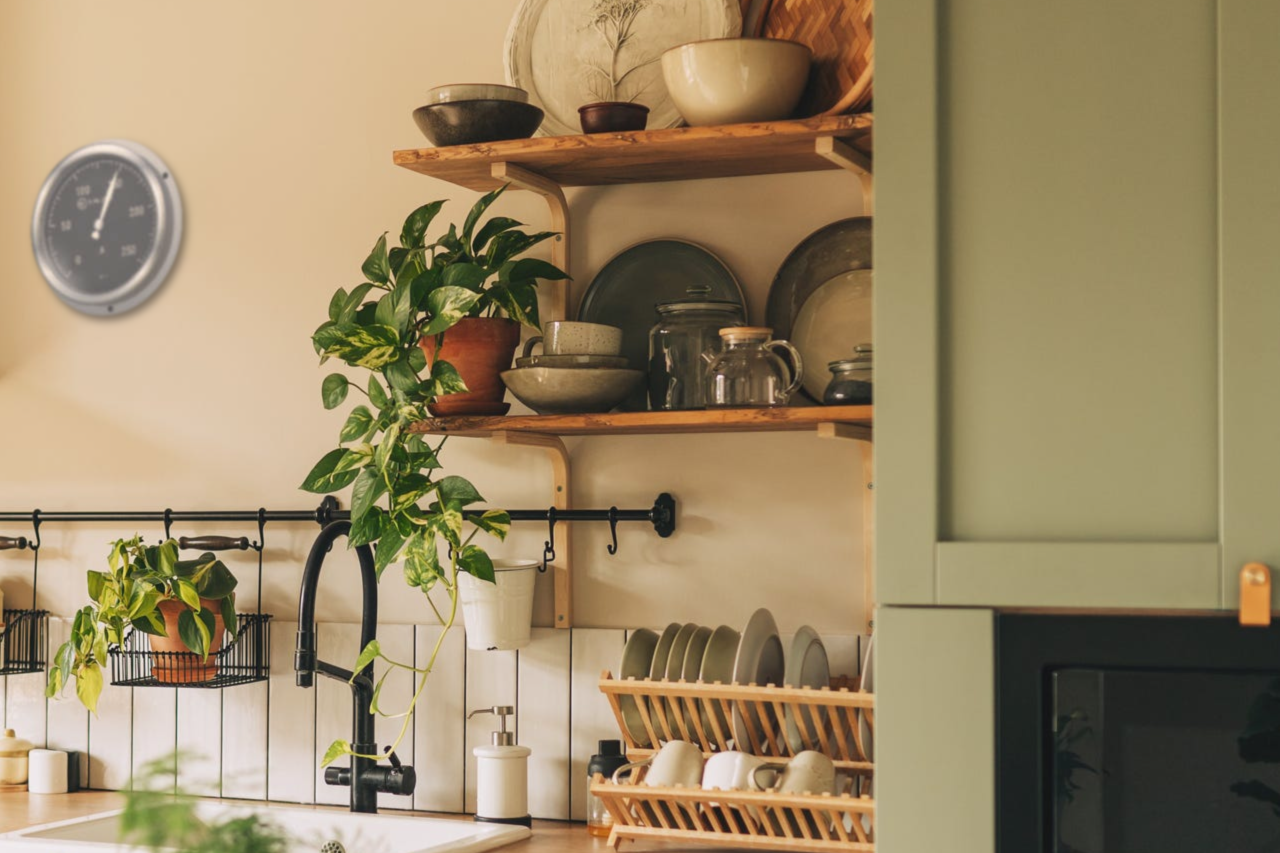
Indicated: {"value": 150, "unit": "A"}
